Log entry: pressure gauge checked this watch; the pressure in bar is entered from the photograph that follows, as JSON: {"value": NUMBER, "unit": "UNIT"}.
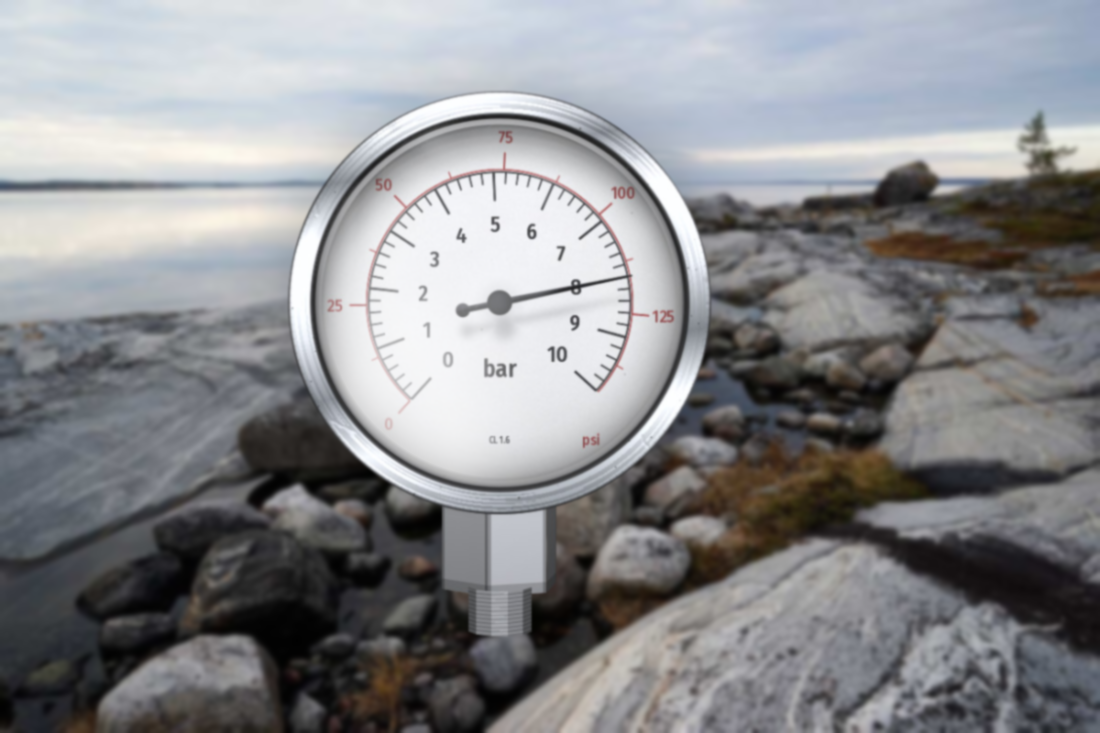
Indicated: {"value": 8, "unit": "bar"}
